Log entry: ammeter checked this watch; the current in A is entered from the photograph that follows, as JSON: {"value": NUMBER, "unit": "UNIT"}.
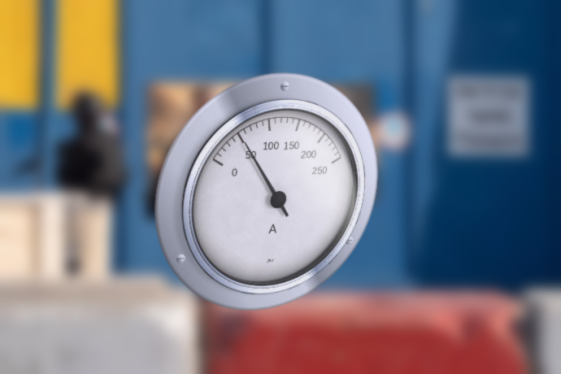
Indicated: {"value": 50, "unit": "A"}
